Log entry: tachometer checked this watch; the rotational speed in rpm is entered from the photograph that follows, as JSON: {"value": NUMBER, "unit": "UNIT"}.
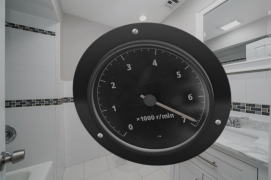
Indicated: {"value": 6800, "unit": "rpm"}
